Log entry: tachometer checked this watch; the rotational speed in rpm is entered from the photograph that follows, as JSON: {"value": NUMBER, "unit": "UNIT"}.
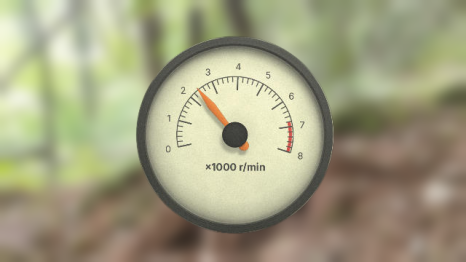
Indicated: {"value": 2400, "unit": "rpm"}
